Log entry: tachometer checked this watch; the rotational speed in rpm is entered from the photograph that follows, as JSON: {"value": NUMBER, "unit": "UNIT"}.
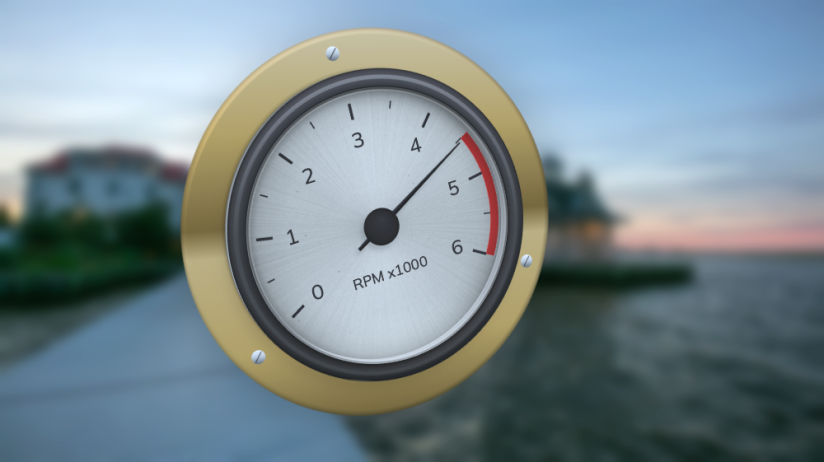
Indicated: {"value": 4500, "unit": "rpm"}
